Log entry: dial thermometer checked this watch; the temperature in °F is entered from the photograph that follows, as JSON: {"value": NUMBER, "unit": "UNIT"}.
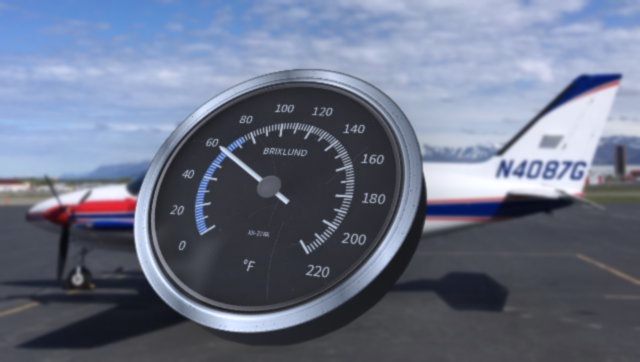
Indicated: {"value": 60, "unit": "°F"}
